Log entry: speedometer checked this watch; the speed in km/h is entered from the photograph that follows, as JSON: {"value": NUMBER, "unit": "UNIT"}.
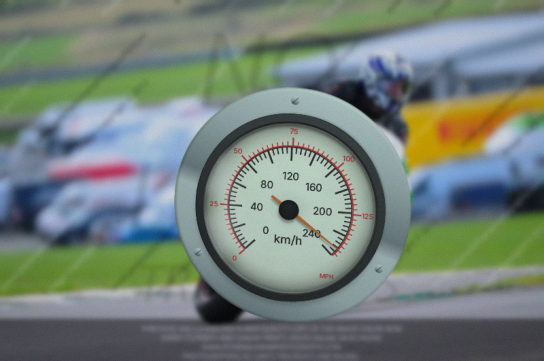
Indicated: {"value": 232, "unit": "km/h"}
